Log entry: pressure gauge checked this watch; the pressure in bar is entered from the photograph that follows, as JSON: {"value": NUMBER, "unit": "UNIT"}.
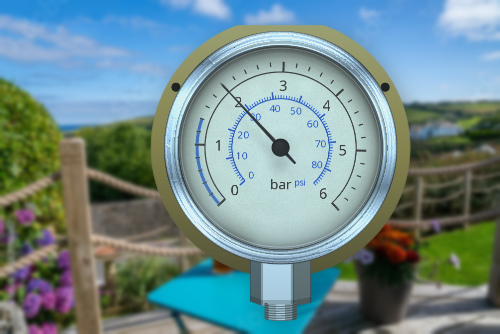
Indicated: {"value": 2, "unit": "bar"}
